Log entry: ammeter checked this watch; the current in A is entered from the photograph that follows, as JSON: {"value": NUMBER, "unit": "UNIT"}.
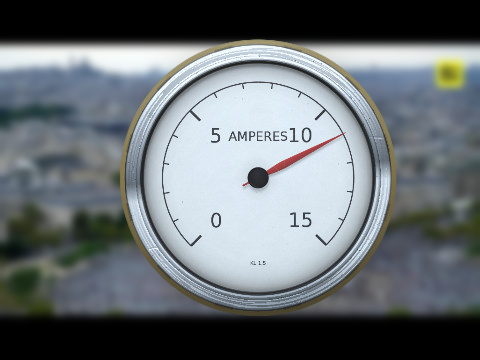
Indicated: {"value": 11, "unit": "A"}
